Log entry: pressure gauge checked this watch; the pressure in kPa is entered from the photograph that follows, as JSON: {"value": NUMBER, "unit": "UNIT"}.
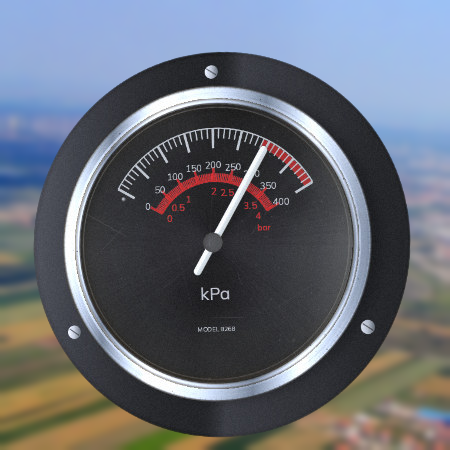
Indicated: {"value": 300, "unit": "kPa"}
